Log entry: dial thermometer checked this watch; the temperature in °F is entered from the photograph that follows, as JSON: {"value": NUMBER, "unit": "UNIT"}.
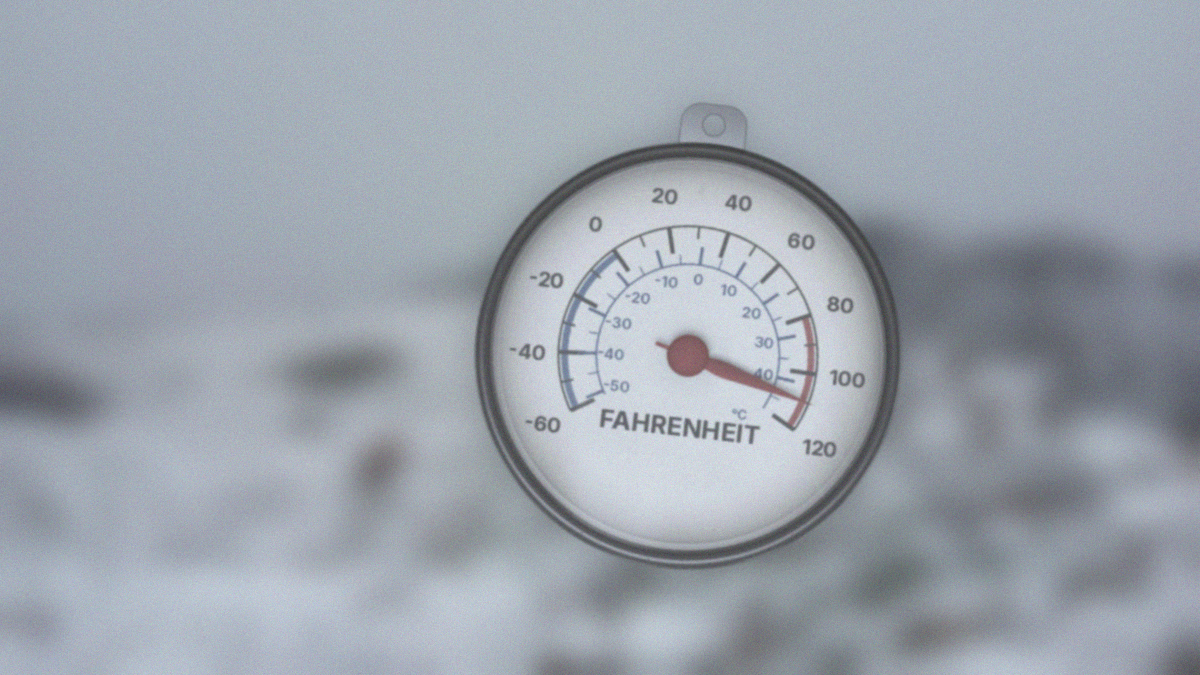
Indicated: {"value": 110, "unit": "°F"}
